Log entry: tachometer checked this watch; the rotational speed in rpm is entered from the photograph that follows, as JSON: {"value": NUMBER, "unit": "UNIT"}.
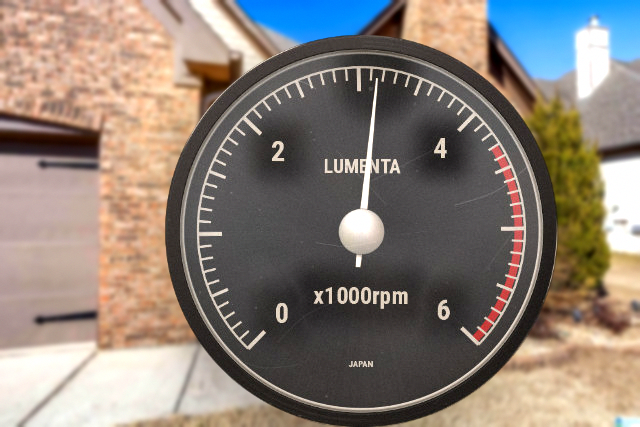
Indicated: {"value": 3150, "unit": "rpm"}
